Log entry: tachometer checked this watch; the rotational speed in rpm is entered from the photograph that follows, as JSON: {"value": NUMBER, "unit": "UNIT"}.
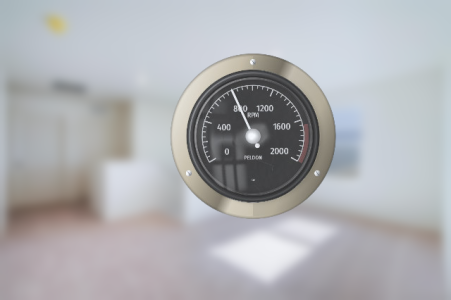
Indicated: {"value": 800, "unit": "rpm"}
